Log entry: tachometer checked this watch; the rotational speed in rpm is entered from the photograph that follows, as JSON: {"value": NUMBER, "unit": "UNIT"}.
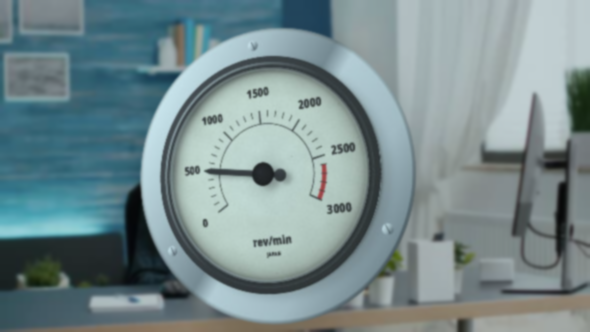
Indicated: {"value": 500, "unit": "rpm"}
